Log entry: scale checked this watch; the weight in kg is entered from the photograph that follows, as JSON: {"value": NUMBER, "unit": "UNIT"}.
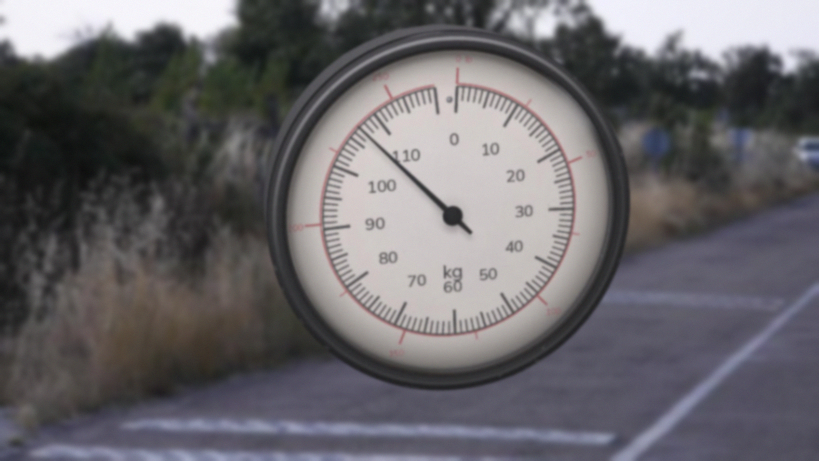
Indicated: {"value": 107, "unit": "kg"}
